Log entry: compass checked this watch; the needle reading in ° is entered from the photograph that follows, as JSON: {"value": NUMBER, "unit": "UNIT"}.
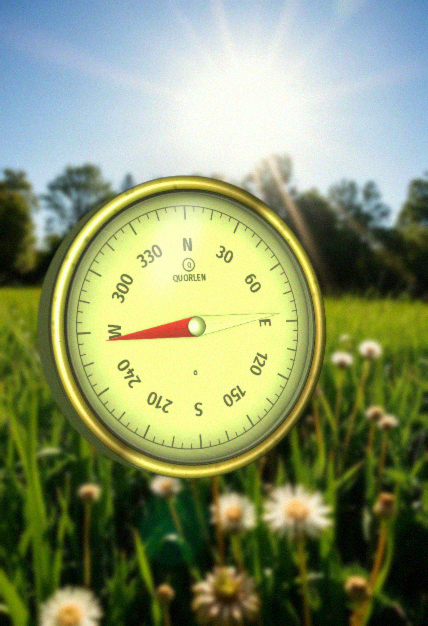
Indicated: {"value": 265, "unit": "°"}
